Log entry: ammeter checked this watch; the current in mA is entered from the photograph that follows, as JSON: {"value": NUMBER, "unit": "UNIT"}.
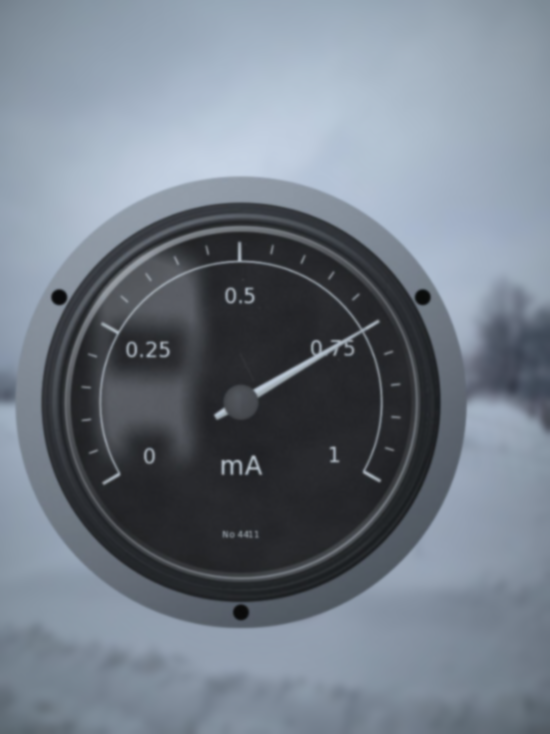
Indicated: {"value": 0.75, "unit": "mA"}
